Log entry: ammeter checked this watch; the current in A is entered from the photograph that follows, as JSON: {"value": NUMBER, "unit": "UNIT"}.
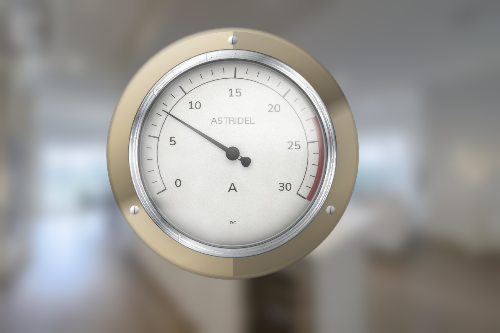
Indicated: {"value": 7.5, "unit": "A"}
